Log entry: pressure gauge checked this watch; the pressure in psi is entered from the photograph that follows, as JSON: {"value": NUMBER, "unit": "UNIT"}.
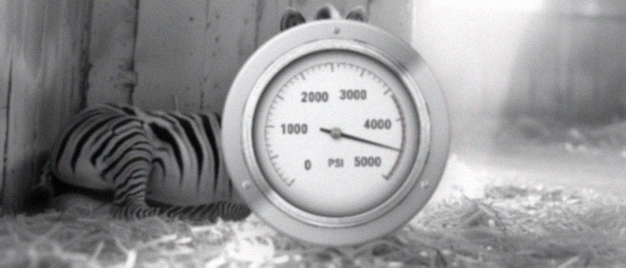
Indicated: {"value": 4500, "unit": "psi"}
